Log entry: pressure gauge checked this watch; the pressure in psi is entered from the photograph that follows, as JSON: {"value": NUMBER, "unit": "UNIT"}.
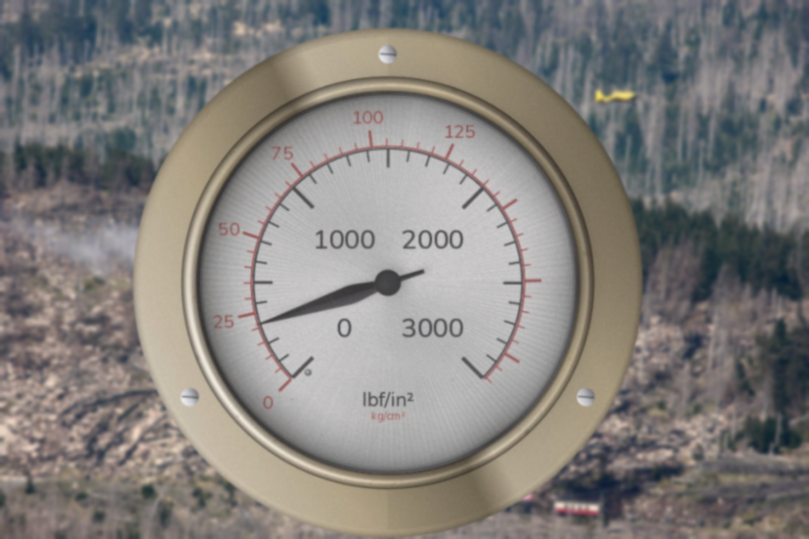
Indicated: {"value": 300, "unit": "psi"}
